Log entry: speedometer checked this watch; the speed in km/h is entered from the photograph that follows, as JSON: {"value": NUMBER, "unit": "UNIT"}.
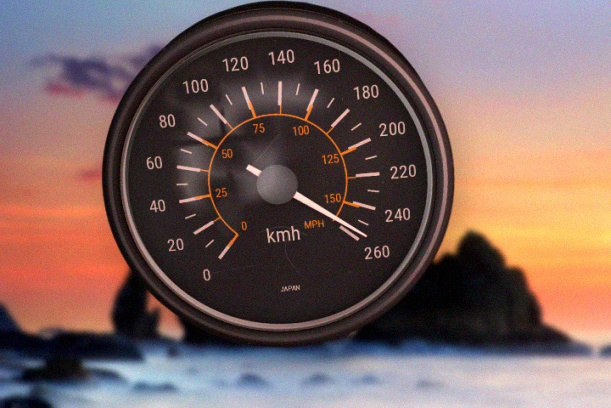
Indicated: {"value": 255, "unit": "km/h"}
